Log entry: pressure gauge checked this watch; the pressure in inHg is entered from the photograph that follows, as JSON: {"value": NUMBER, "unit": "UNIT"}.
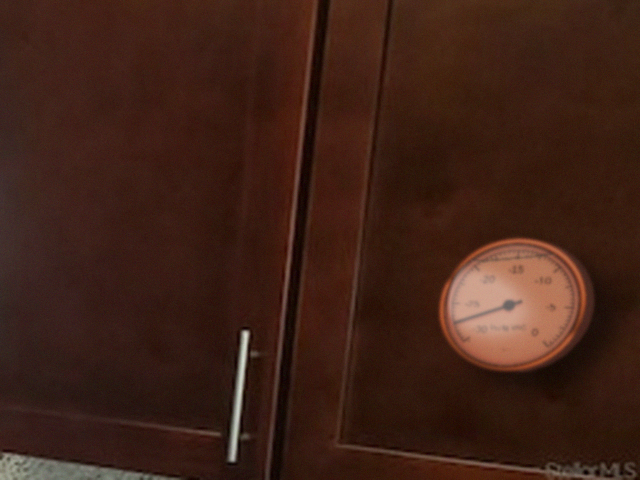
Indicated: {"value": -27.5, "unit": "inHg"}
